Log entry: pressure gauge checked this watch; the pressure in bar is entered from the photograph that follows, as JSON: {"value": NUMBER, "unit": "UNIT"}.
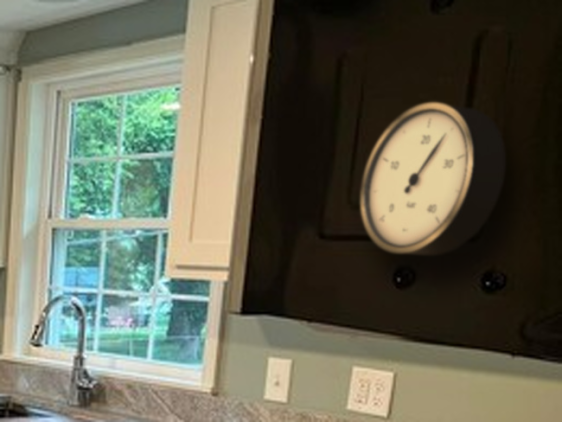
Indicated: {"value": 25, "unit": "bar"}
